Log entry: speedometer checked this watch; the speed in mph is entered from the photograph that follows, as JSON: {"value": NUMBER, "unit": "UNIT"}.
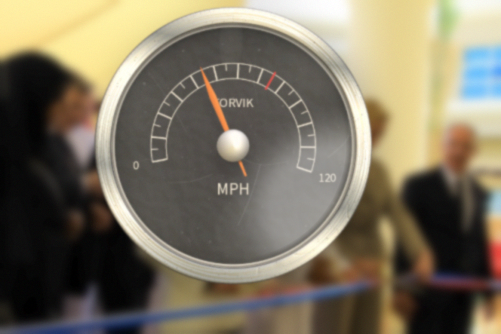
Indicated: {"value": 45, "unit": "mph"}
